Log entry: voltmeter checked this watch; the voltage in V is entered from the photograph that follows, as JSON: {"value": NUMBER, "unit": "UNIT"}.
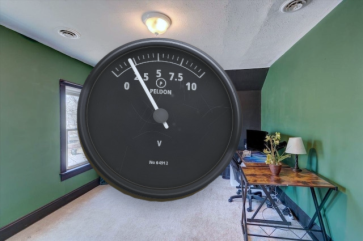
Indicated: {"value": 2, "unit": "V"}
